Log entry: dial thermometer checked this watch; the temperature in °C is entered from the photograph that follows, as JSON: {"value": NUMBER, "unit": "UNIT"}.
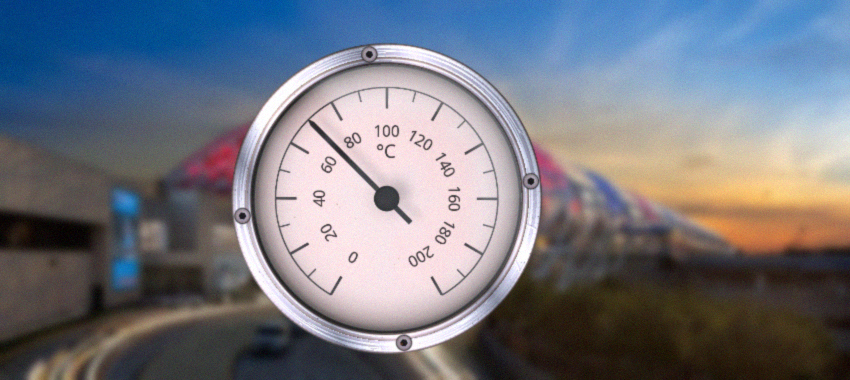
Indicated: {"value": 70, "unit": "°C"}
